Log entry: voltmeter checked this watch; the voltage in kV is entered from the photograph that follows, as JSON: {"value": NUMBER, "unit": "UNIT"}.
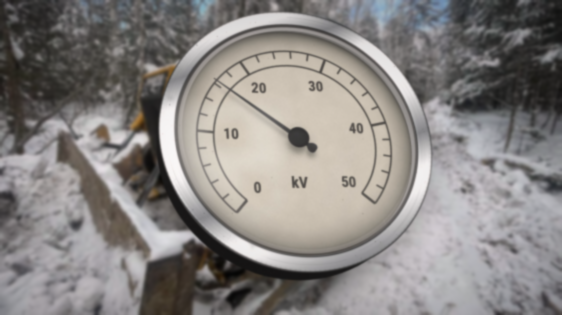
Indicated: {"value": 16, "unit": "kV"}
